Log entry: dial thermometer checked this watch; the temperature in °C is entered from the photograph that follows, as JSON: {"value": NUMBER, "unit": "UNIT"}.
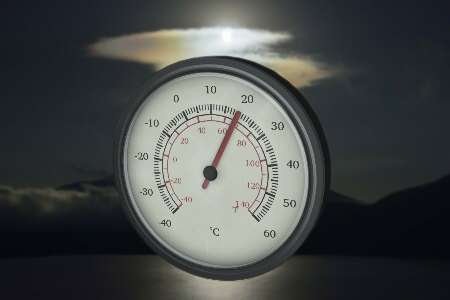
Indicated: {"value": 20, "unit": "°C"}
